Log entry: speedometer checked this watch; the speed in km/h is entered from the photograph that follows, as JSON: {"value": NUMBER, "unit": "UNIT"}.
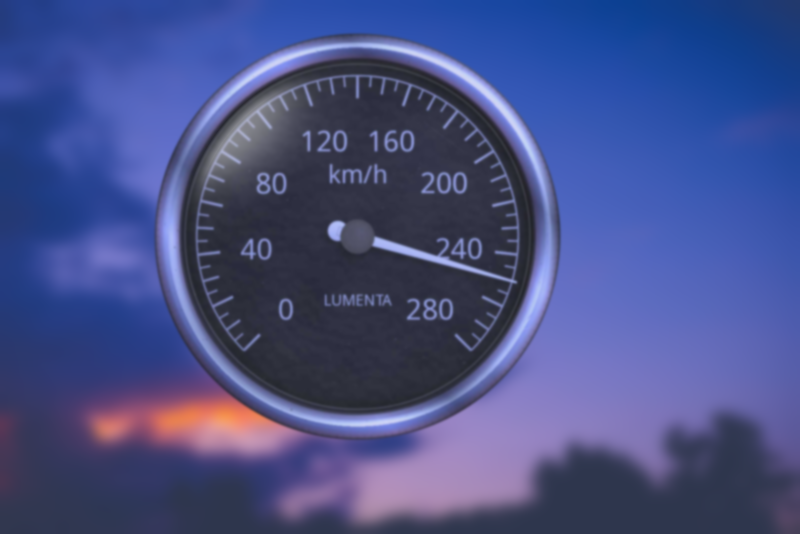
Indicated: {"value": 250, "unit": "km/h"}
